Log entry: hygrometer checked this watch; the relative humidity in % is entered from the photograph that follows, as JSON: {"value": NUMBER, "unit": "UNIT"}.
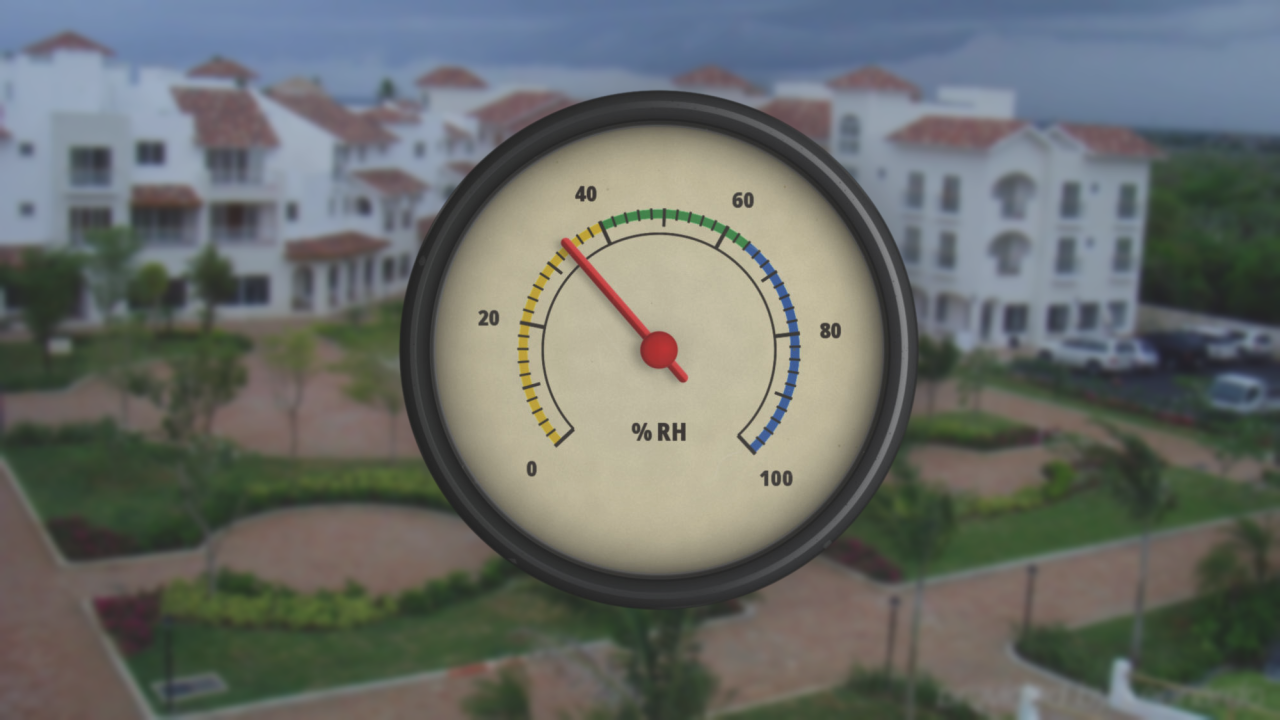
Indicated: {"value": 34, "unit": "%"}
